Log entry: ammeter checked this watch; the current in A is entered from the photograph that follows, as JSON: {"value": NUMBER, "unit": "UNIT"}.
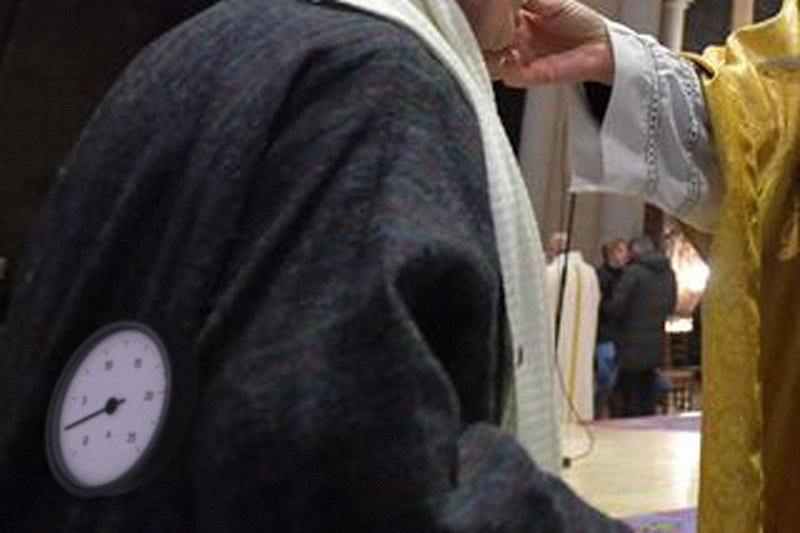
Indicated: {"value": 2.5, "unit": "A"}
